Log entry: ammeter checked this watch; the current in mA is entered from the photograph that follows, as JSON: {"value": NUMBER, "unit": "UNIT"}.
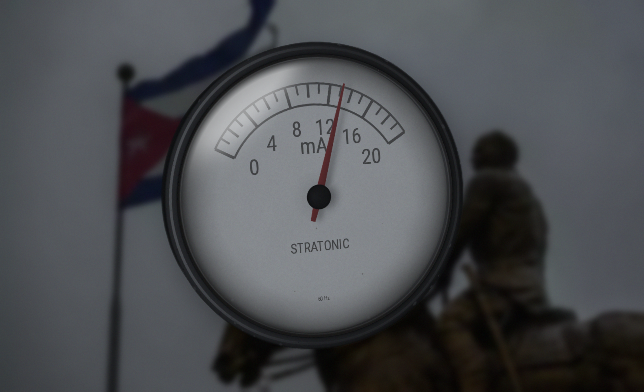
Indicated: {"value": 13, "unit": "mA"}
